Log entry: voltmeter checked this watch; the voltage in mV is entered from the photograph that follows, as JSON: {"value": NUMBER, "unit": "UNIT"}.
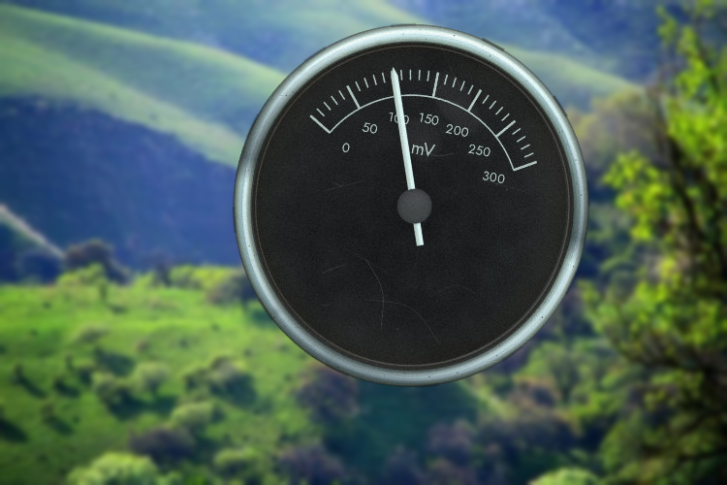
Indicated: {"value": 100, "unit": "mV"}
